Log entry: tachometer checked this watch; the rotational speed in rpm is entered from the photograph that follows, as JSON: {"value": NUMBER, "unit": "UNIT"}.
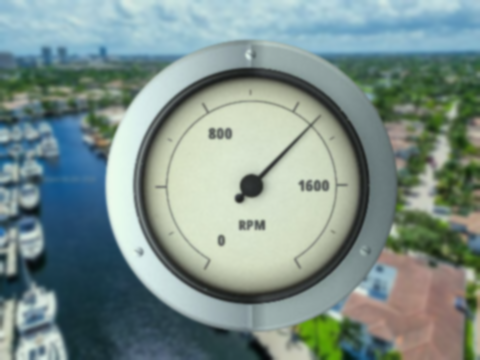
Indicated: {"value": 1300, "unit": "rpm"}
